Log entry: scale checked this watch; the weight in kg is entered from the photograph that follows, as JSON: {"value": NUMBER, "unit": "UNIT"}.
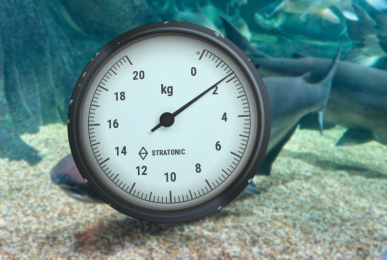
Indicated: {"value": 1.8, "unit": "kg"}
